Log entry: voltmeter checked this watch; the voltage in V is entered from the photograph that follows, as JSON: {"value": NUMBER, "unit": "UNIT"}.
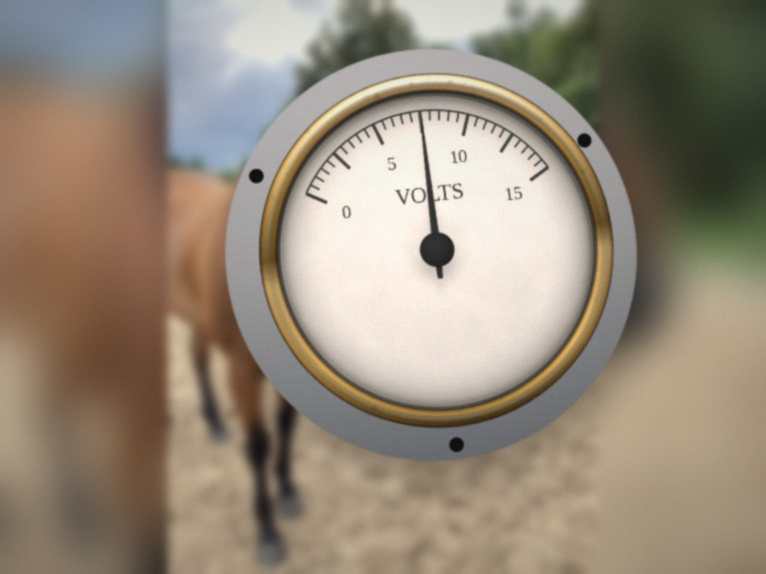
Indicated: {"value": 7.5, "unit": "V"}
